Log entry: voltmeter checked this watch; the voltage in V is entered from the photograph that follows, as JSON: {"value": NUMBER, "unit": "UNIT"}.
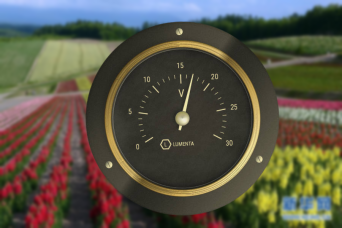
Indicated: {"value": 17, "unit": "V"}
